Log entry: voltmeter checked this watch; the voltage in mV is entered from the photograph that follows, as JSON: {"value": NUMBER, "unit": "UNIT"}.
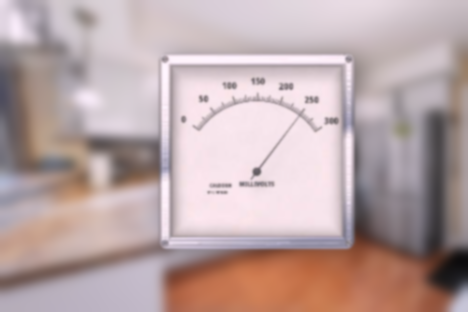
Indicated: {"value": 250, "unit": "mV"}
